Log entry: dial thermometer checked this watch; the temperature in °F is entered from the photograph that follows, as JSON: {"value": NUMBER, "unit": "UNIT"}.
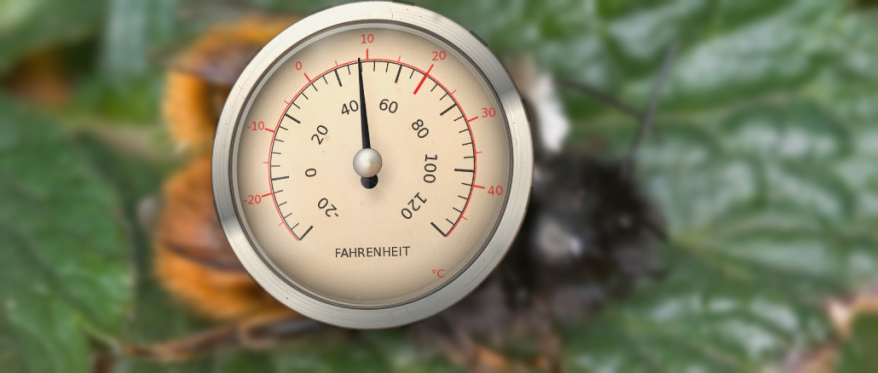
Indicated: {"value": 48, "unit": "°F"}
